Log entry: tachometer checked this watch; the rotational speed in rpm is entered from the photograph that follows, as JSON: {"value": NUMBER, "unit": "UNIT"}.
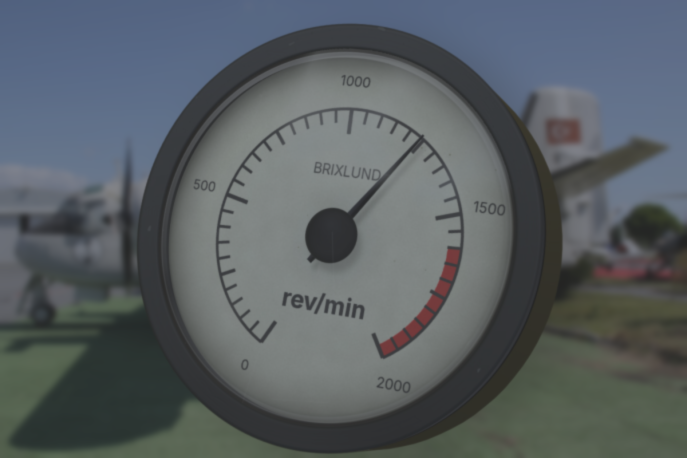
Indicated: {"value": 1250, "unit": "rpm"}
